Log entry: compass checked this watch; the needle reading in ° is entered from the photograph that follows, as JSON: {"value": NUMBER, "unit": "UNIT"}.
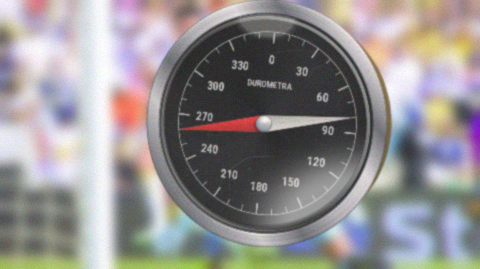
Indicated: {"value": 260, "unit": "°"}
